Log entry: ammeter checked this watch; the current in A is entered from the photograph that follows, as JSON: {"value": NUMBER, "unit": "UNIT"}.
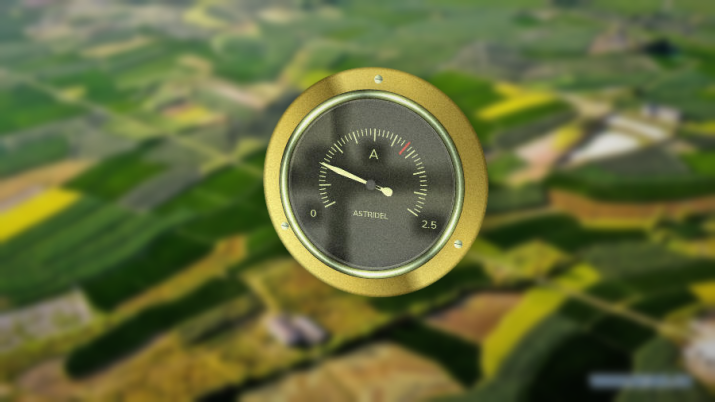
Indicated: {"value": 0.5, "unit": "A"}
